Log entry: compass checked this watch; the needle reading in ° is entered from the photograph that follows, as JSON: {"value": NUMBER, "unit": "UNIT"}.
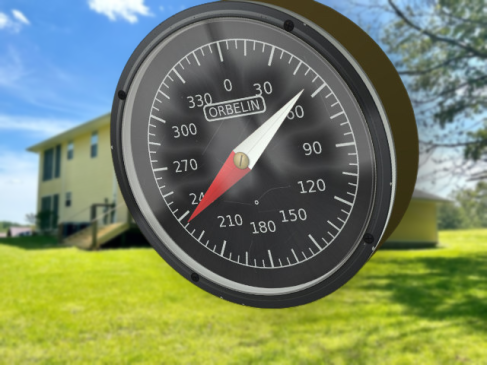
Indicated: {"value": 235, "unit": "°"}
